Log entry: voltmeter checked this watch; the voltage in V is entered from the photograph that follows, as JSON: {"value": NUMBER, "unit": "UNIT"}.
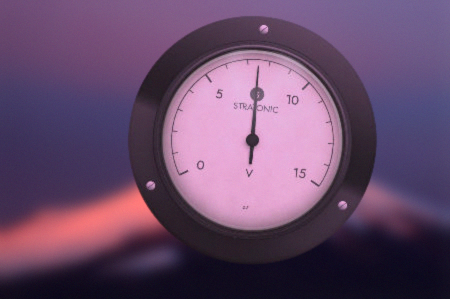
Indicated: {"value": 7.5, "unit": "V"}
